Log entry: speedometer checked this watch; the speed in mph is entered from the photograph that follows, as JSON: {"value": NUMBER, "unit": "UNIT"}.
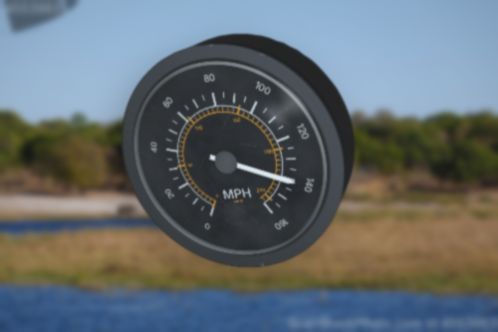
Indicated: {"value": 140, "unit": "mph"}
